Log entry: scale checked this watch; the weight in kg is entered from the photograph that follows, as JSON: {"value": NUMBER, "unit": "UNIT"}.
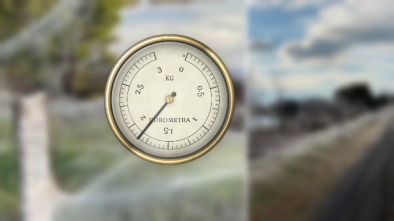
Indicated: {"value": 1.85, "unit": "kg"}
